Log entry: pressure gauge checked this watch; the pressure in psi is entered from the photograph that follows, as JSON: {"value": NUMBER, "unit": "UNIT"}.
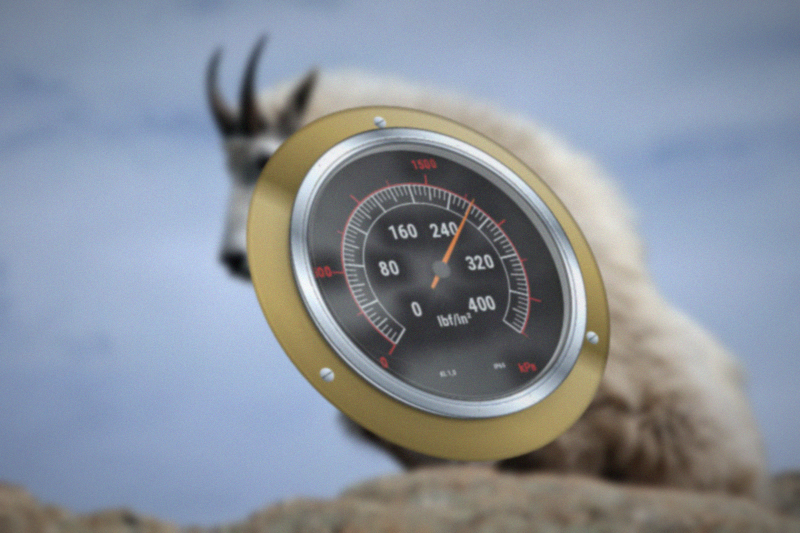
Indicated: {"value": 260, "unit": "psi"}
